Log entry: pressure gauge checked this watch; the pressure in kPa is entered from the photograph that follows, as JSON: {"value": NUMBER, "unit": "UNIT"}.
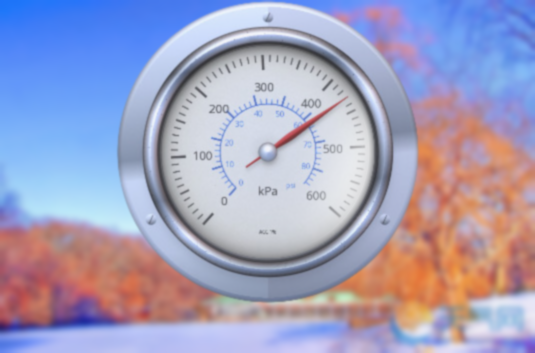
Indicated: {"value": 430, "unit": "kPa"}
